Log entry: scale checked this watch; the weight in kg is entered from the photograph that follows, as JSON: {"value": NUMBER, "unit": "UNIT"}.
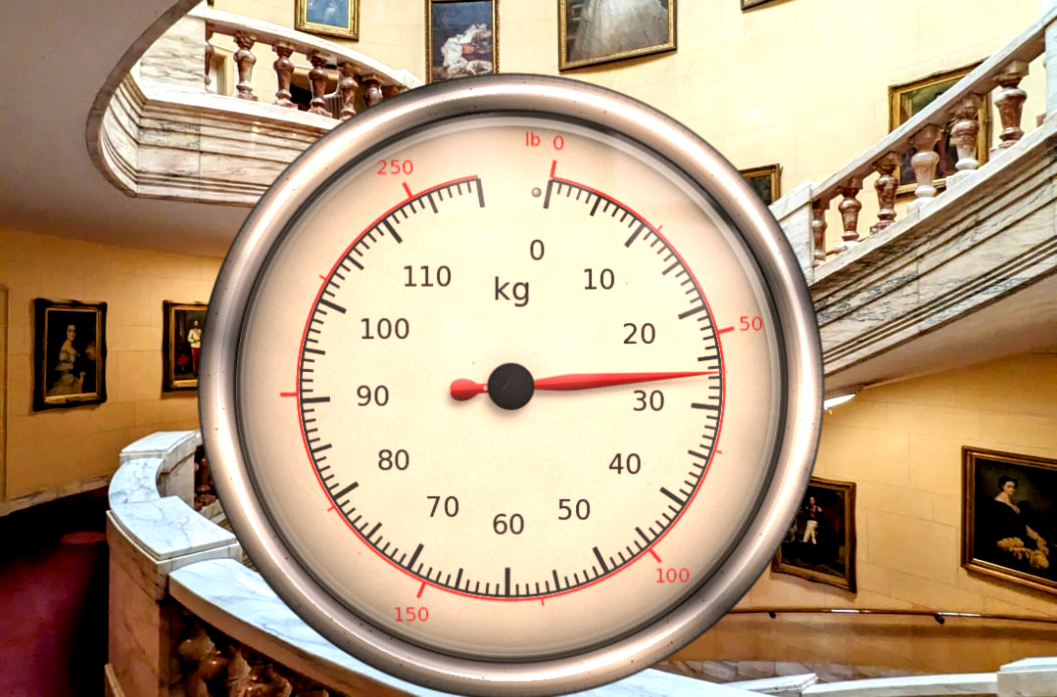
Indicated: {"value": 26.5, "unit": "kg"}
